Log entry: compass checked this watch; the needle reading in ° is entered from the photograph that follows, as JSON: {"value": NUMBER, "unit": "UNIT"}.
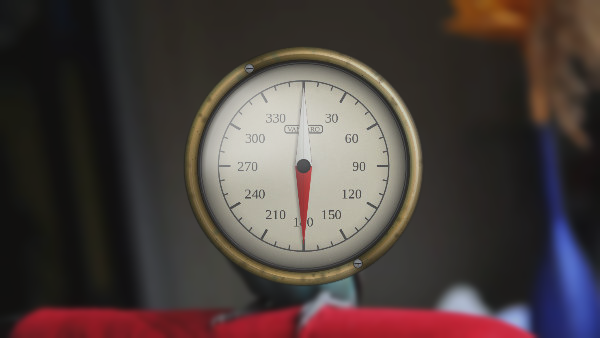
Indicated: {"value": 180, "unit": "°"}
